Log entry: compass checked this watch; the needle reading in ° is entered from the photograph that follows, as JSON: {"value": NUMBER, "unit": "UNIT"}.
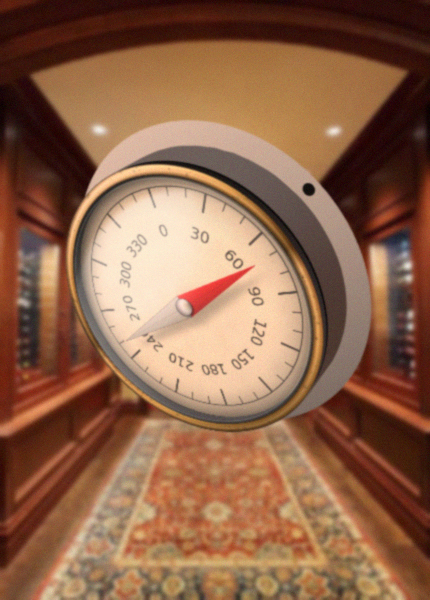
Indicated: {"value": 70, "unit": "°"}
